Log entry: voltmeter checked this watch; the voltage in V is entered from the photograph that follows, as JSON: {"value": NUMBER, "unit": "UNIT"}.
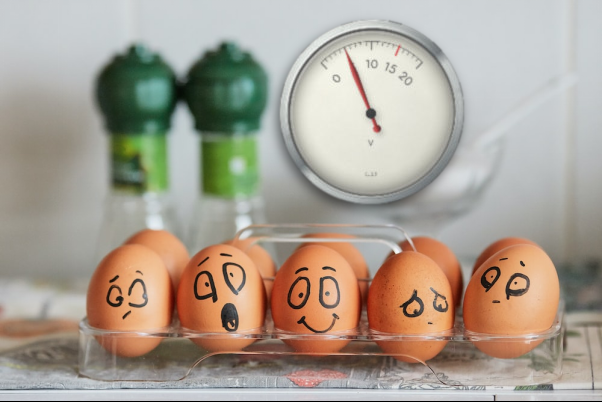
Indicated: {"value": 5, "unit": "V"}
